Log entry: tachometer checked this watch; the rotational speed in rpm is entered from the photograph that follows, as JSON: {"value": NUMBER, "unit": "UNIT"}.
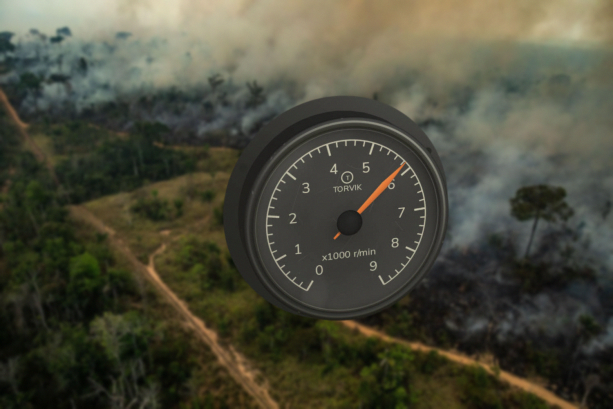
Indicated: {"value": 5800, "unit": "rpm"}
